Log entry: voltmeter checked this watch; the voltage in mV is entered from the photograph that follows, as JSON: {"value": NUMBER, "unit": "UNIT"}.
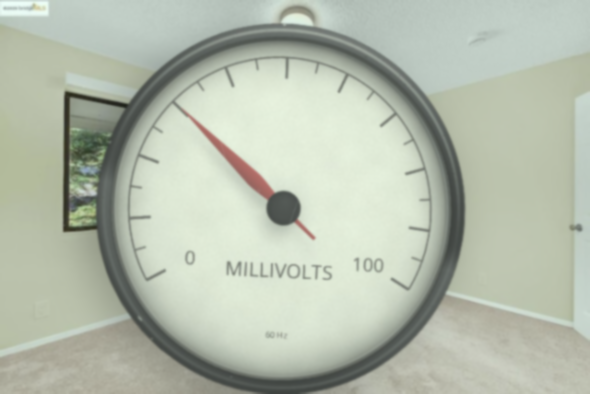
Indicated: {"value": 30, "unit": "mV"}
